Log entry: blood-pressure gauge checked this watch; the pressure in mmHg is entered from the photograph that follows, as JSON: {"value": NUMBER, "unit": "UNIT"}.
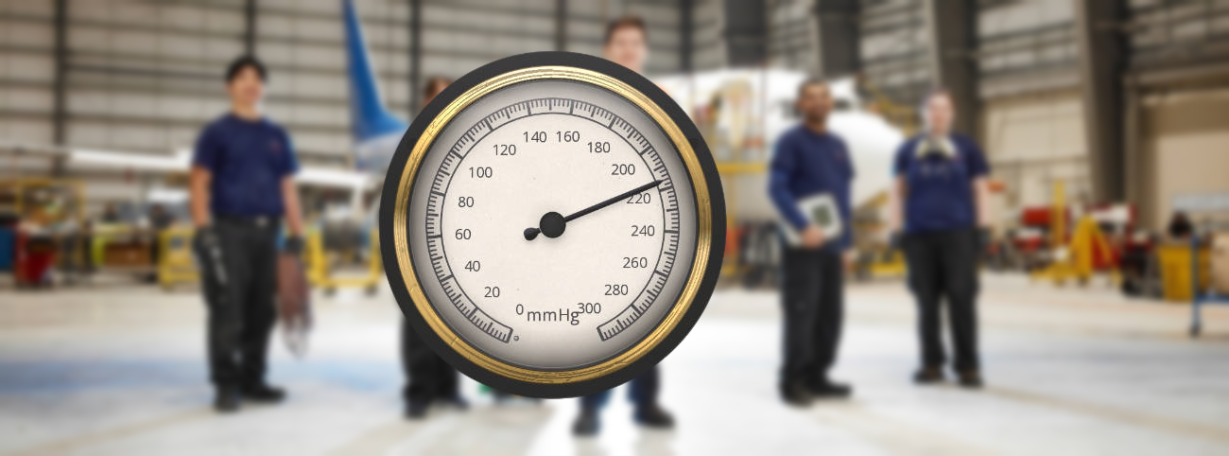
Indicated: {"value": 216, "unit": "mmHg"}
